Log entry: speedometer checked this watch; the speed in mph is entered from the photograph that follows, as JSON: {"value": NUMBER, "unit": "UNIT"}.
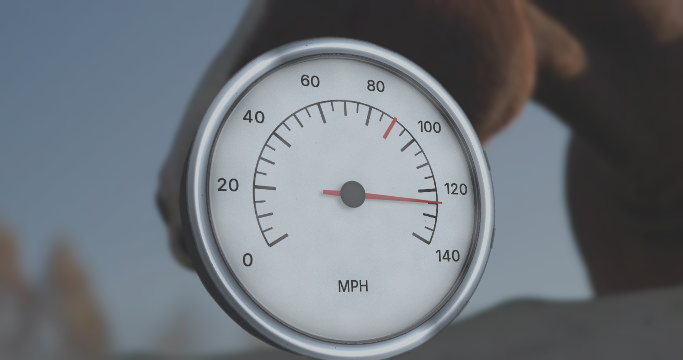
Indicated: {"value": 125, "unit": "mph"}
